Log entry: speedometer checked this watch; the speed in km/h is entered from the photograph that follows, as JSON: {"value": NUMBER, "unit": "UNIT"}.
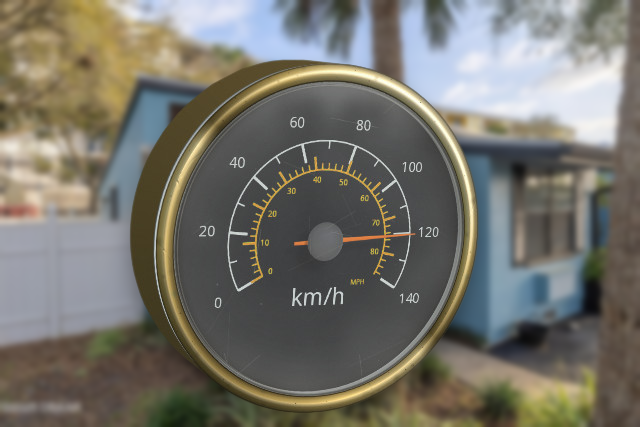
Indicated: {"value": 120, "unit": "km/h"}
